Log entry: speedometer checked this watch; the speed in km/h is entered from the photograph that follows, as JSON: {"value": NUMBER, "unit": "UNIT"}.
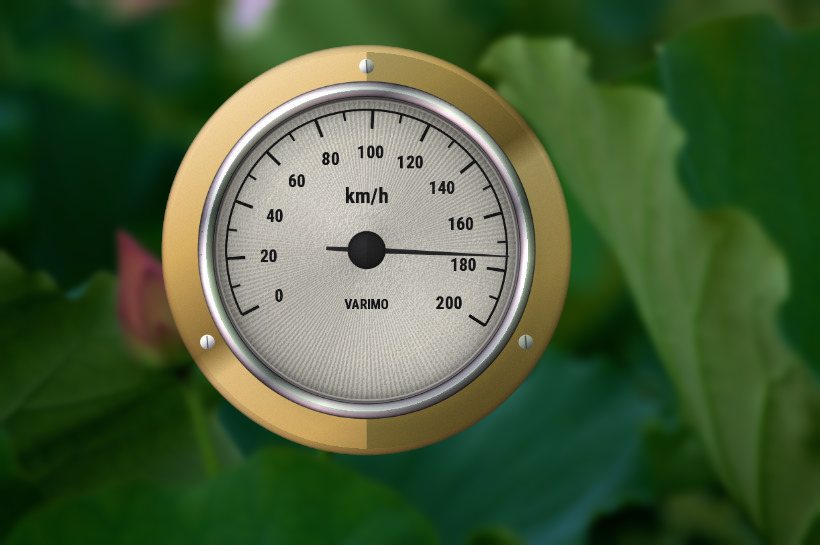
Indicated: {"value": 175, "unit": "km/h"}
